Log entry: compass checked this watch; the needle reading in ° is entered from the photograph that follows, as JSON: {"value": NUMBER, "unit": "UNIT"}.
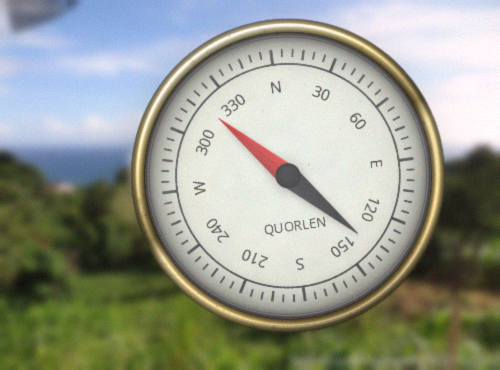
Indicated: {"value": 317.5, "unit": "°"}
